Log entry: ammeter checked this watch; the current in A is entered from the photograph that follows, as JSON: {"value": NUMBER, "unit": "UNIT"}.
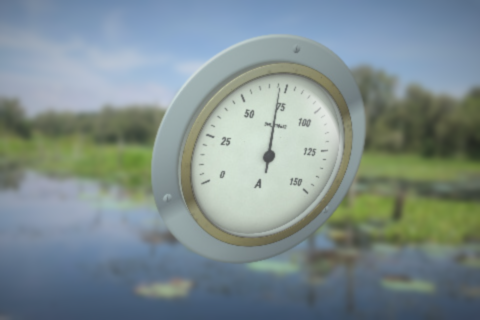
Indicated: {"value": 70, "unit": "A"}
